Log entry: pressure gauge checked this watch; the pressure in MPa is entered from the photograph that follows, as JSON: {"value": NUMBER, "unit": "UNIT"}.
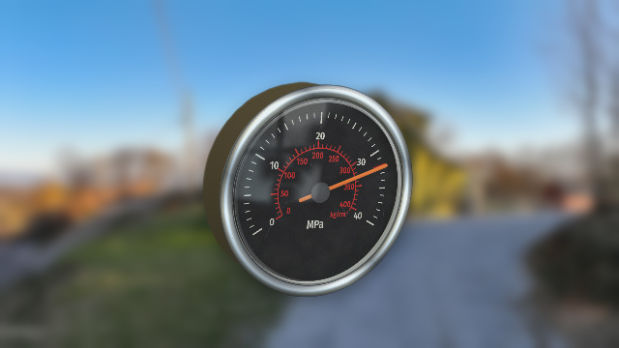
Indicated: {"value": 32, "unit": "MPa"}
